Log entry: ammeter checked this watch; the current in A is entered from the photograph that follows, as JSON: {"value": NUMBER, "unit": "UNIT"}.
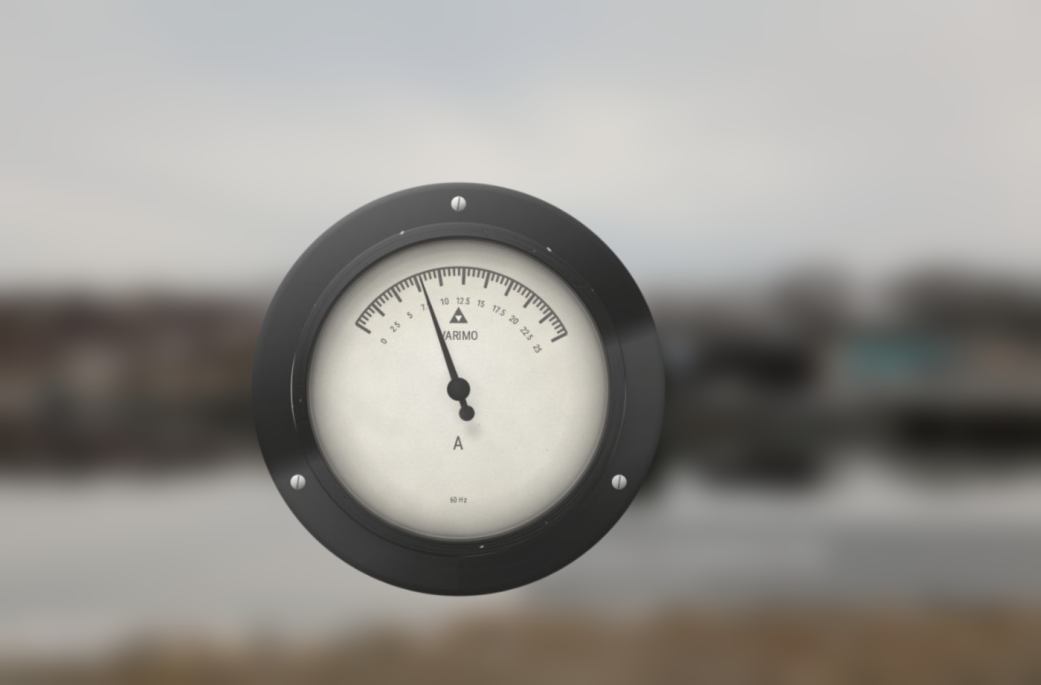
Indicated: {"value": 8, "unit": "A"}
